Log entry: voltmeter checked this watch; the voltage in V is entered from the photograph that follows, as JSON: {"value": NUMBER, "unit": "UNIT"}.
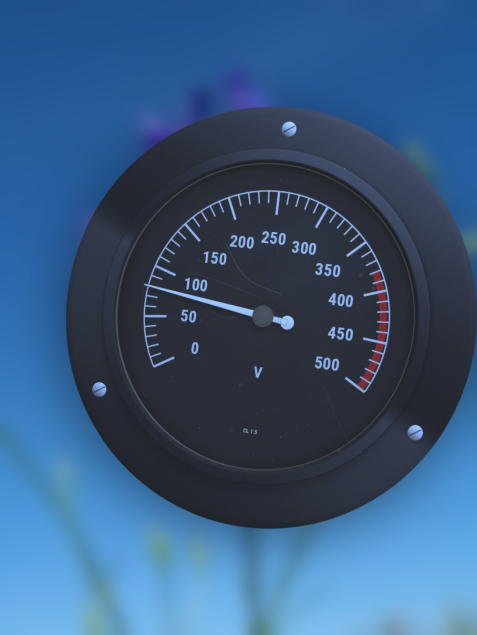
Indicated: {"value": 80, "unit": "V"}
